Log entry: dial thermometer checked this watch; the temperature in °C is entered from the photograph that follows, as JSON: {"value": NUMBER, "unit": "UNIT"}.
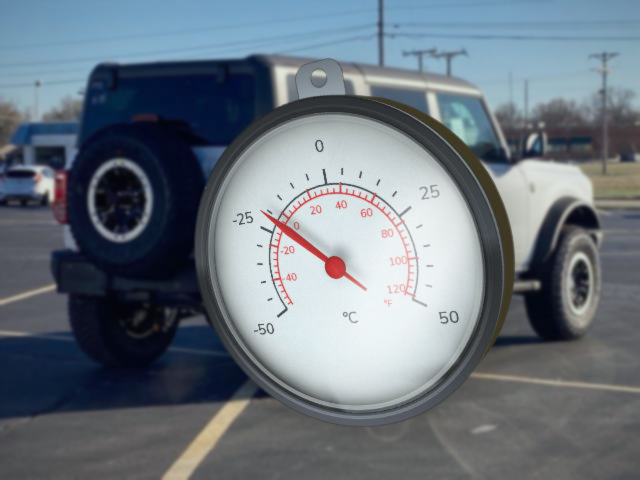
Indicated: {"value": -20, "unit": "°C"}
